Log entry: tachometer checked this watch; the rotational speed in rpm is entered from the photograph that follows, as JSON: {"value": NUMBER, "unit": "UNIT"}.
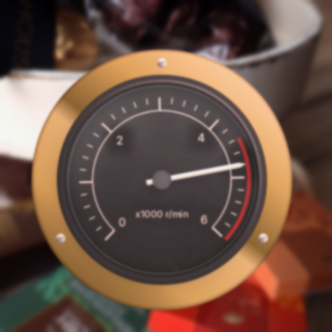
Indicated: {"value": 4800, "unit": "rpm"}
